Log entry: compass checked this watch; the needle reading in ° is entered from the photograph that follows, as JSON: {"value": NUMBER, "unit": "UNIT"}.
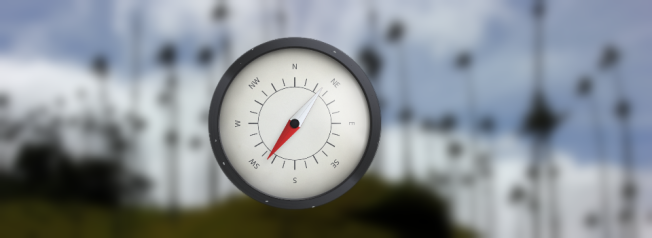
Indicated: {"value": 217.5, "unit": "°"}
